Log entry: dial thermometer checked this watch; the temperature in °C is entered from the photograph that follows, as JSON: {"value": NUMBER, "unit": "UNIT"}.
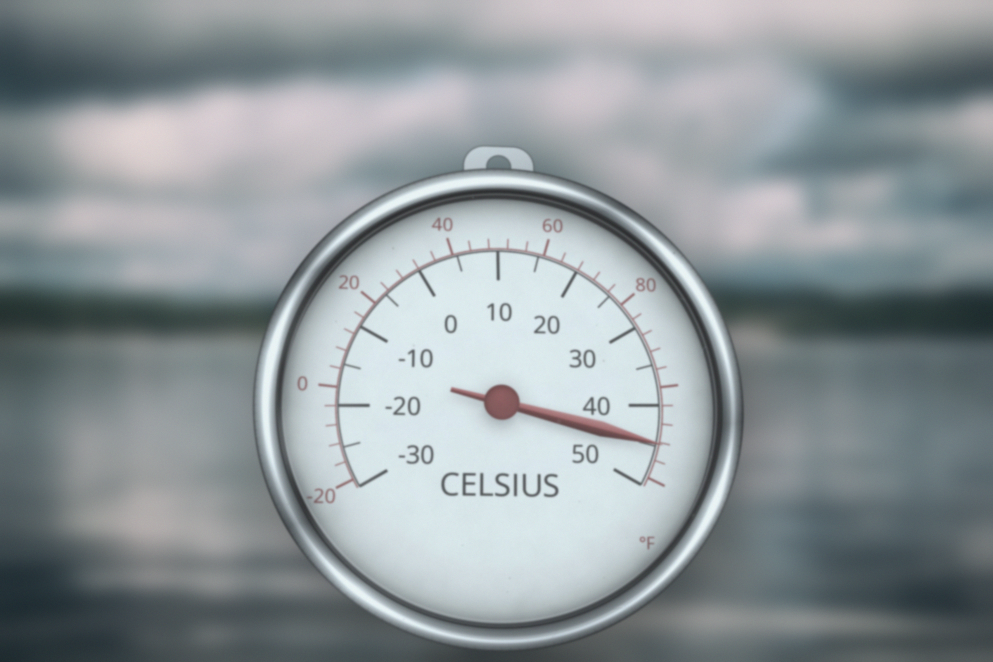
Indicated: {"value": 45, "unit": "°C"}
